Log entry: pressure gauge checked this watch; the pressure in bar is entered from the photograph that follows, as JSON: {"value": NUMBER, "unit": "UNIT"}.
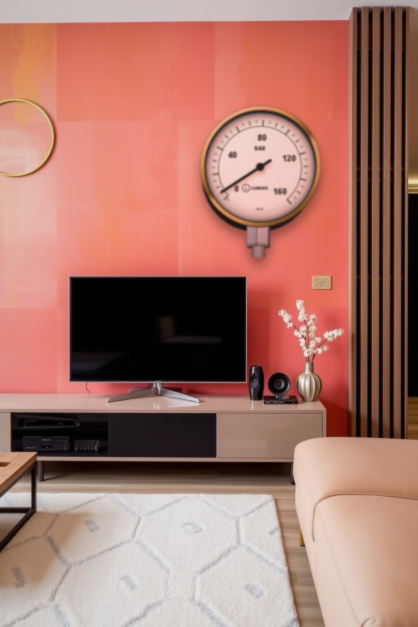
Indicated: {"value": 5, "unit": "bar"}
